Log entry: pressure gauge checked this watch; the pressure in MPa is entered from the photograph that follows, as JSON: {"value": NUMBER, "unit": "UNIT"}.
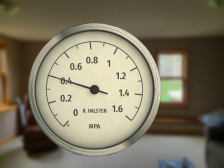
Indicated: {"value": 0.4, "unit": "MPa"}
